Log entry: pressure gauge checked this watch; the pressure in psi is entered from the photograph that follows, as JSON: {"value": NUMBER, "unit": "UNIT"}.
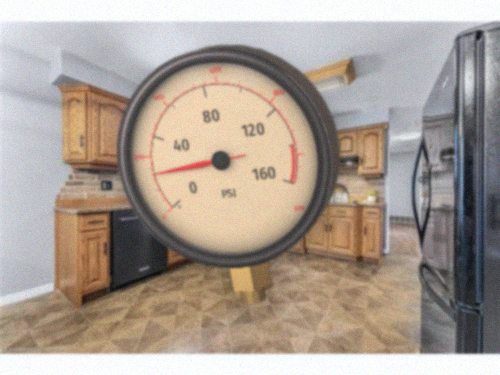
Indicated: {"value": 20, "unit": "psi"}
